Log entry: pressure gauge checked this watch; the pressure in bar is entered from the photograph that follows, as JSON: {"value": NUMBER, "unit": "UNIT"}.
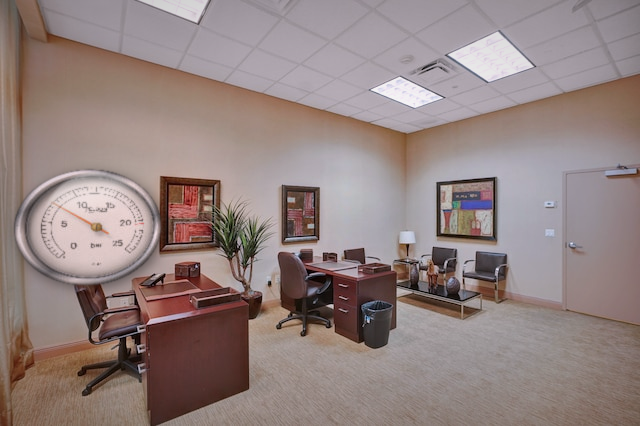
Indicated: {"value": 7.5, "unit": "bar"}
